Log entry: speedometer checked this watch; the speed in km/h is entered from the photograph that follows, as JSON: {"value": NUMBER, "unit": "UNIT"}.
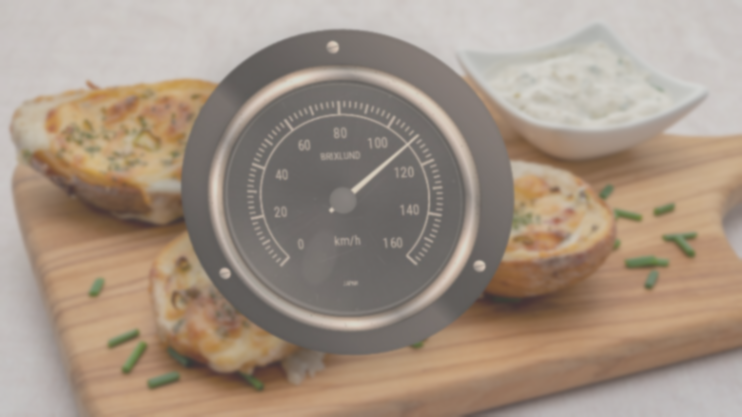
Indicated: {"value": 110, "unit": "km/h"}
